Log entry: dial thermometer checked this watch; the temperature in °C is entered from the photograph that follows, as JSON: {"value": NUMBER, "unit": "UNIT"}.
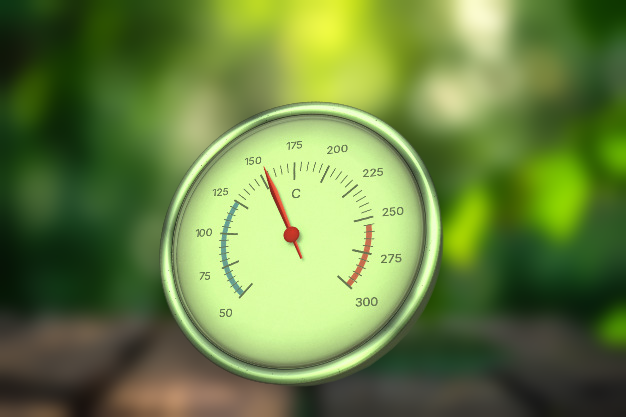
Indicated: {"value": 155, "unit": "°C"}
